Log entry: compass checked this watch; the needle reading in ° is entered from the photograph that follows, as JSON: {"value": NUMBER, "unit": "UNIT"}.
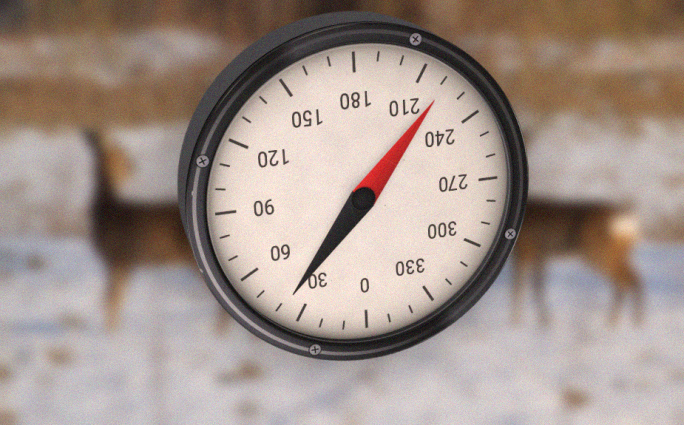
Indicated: {"value": 220, "unit": "°"}
